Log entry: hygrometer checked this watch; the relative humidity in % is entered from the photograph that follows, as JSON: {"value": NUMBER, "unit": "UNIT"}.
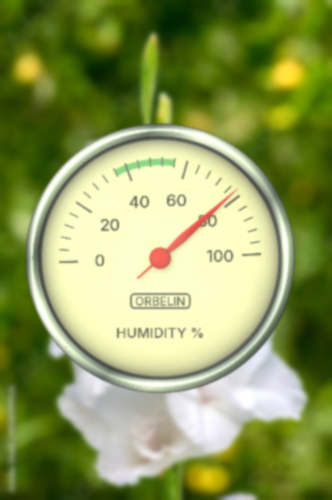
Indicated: {"value": 78, "unit": "%"}
